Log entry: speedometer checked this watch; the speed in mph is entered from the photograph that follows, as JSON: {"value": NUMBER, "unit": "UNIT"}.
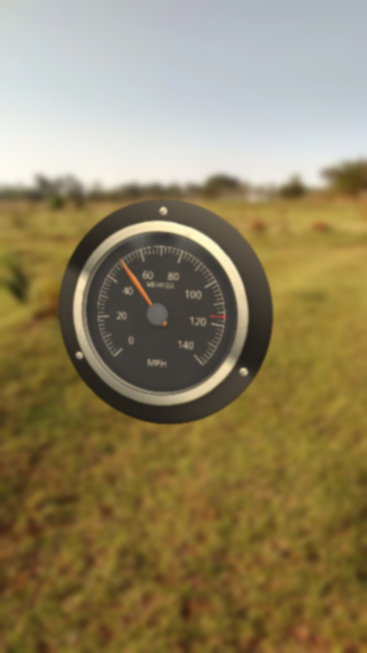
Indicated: {"value": 50, "unit": "mph"}
